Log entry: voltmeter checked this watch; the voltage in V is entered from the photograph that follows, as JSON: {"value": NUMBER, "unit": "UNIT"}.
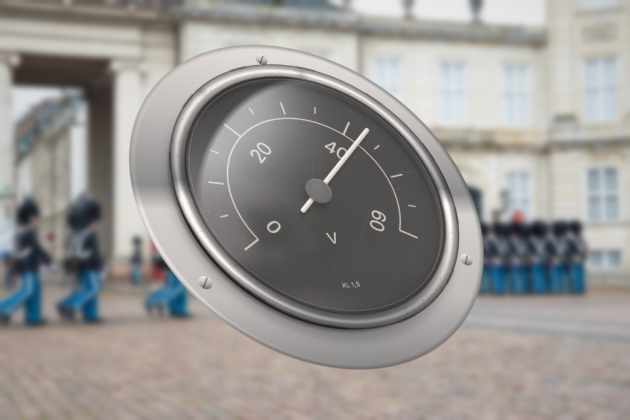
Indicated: {"value": 42.5, "unit": "V"}
